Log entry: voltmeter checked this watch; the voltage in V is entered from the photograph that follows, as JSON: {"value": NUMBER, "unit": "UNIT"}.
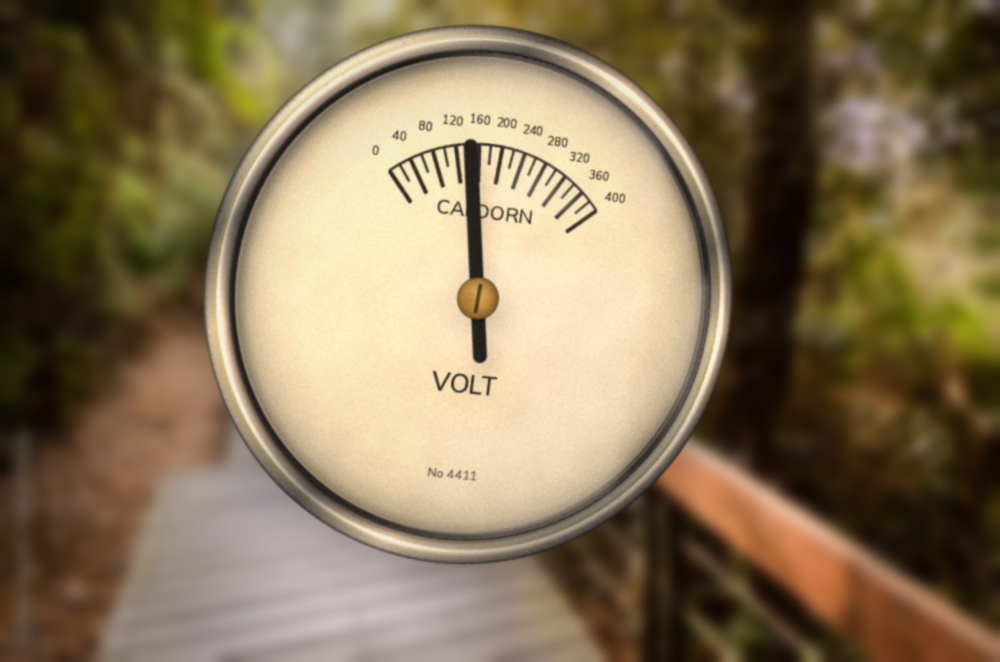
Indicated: {"value": 140, "unit": "V"}
